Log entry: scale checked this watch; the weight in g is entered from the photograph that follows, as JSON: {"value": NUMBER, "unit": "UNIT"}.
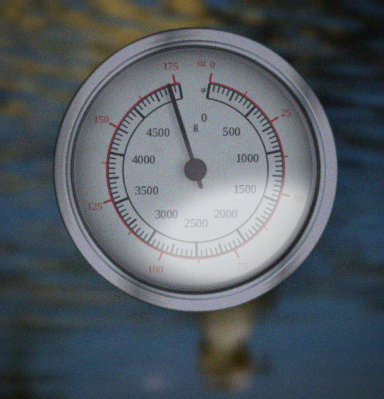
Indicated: {"value": 4900, "unit": "g"}
